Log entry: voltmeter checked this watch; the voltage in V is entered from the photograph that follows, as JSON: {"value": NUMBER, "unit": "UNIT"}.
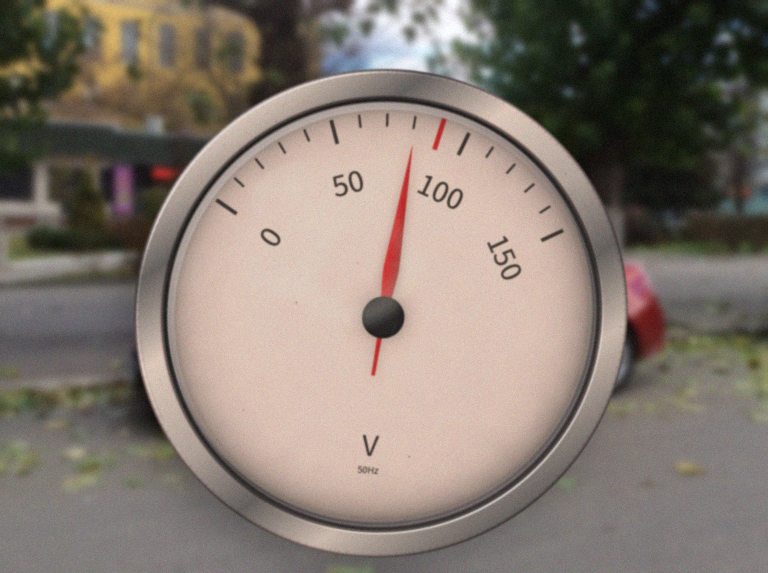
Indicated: {"value": 80, "unit": "V"}
